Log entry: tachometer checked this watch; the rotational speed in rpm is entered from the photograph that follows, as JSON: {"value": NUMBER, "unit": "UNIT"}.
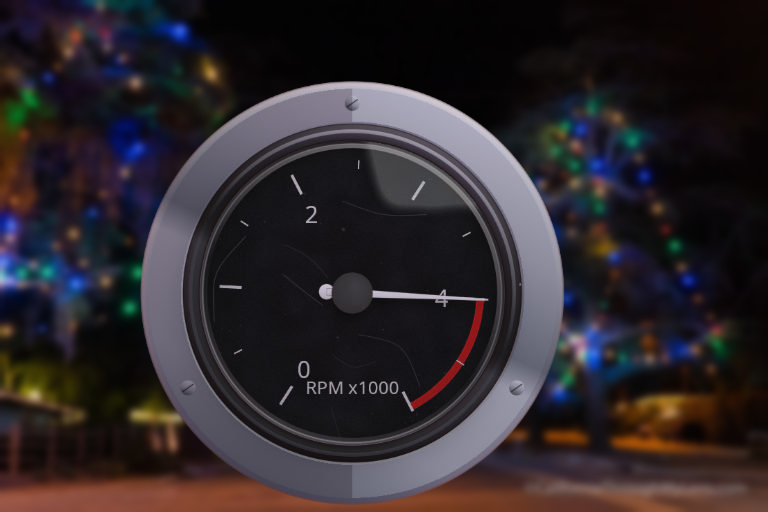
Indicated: {"value": 4000, "unit": "rpm"}
